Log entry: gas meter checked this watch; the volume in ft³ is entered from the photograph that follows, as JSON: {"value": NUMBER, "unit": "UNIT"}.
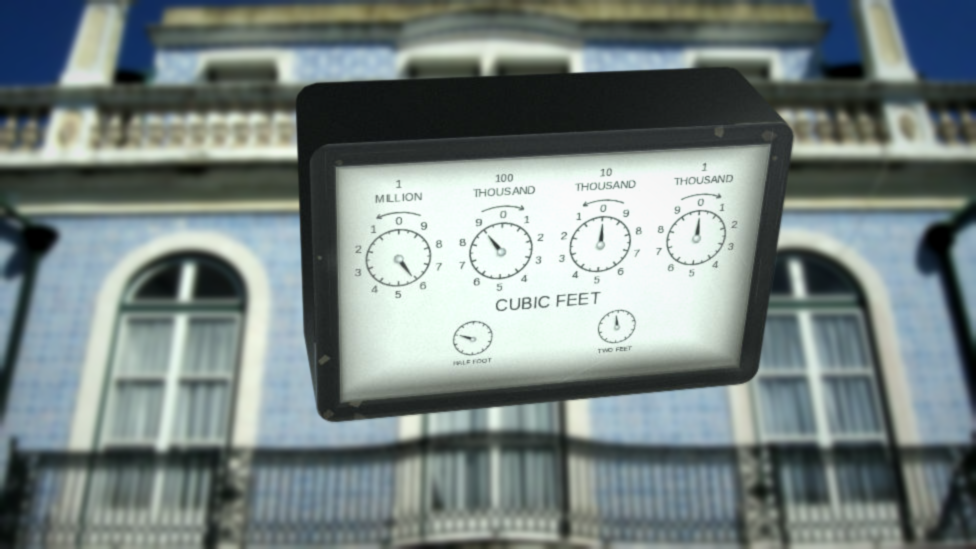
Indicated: {"value": 590000, "unit": "ft³"}
